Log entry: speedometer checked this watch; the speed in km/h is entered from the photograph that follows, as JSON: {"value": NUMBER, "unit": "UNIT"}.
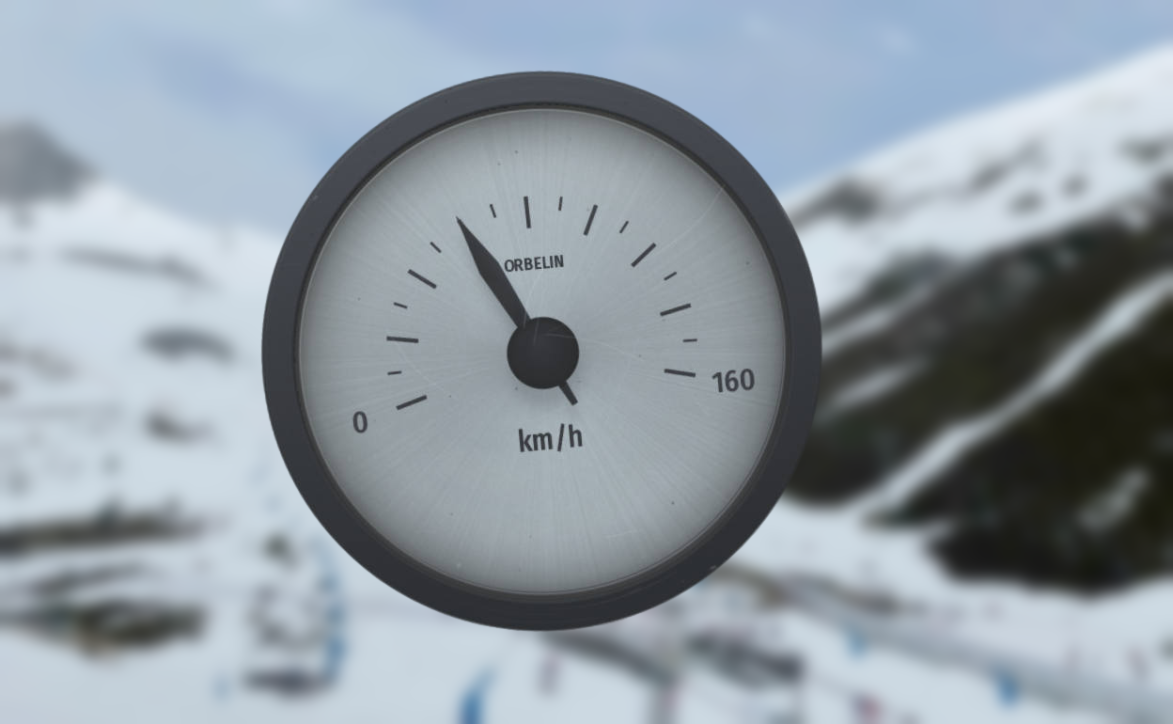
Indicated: {"value": 60, "unit": "km/h"}
